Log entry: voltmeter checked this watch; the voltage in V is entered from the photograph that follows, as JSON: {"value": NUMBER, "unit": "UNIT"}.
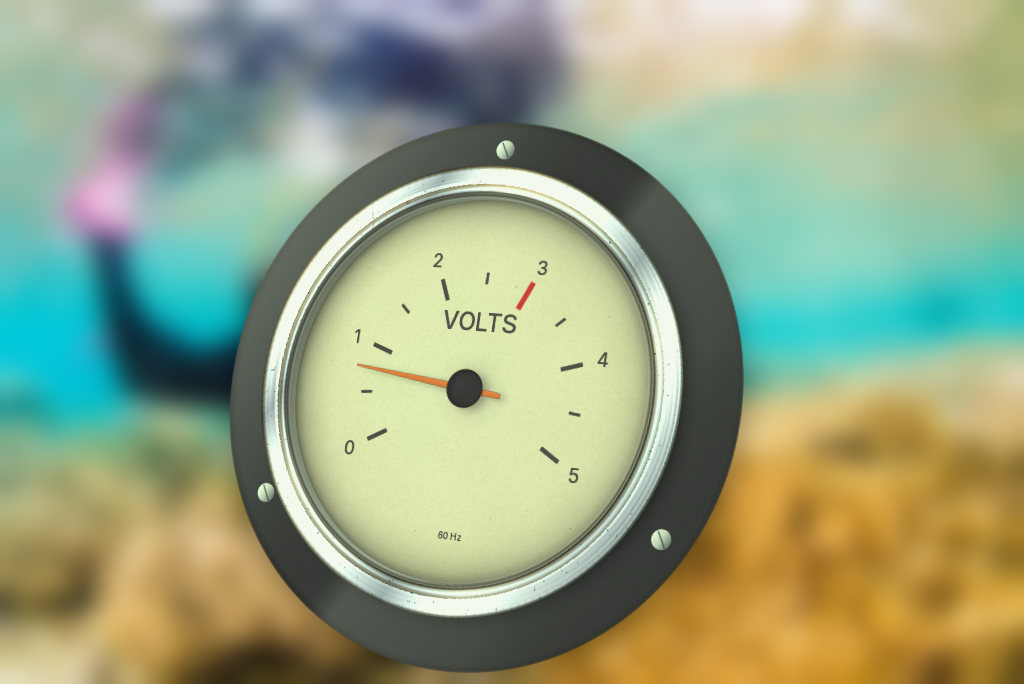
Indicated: {"value": 0.75, "unit": "V"}
